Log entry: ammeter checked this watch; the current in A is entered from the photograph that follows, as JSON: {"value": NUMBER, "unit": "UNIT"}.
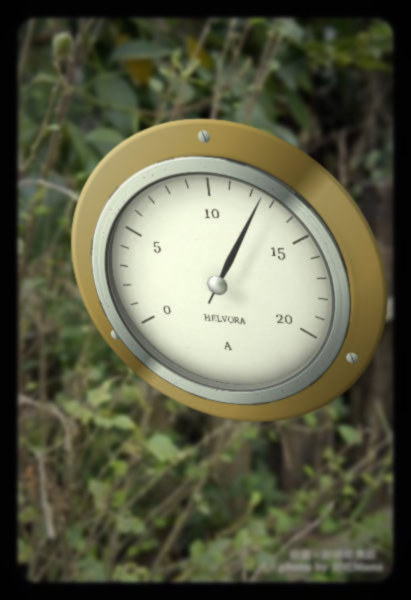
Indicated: {"value": 12.5, "unit": "A"}
